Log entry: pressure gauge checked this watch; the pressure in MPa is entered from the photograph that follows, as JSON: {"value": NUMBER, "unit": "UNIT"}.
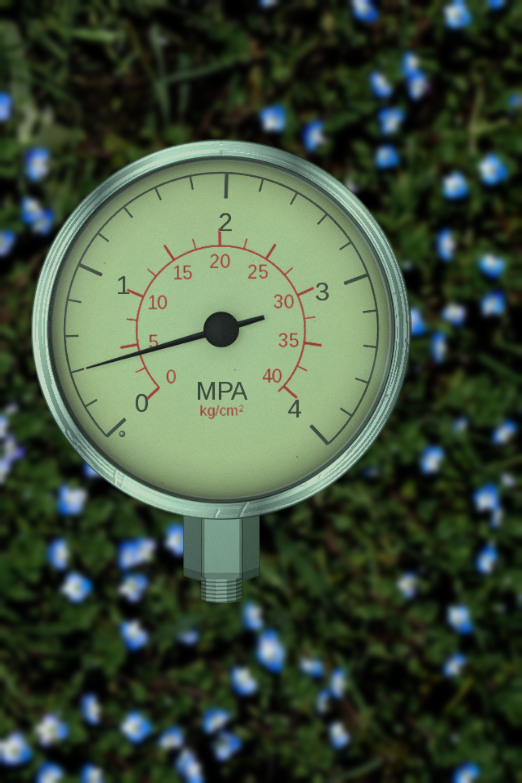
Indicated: {"value": 0.4, "unit": "MPa"}
